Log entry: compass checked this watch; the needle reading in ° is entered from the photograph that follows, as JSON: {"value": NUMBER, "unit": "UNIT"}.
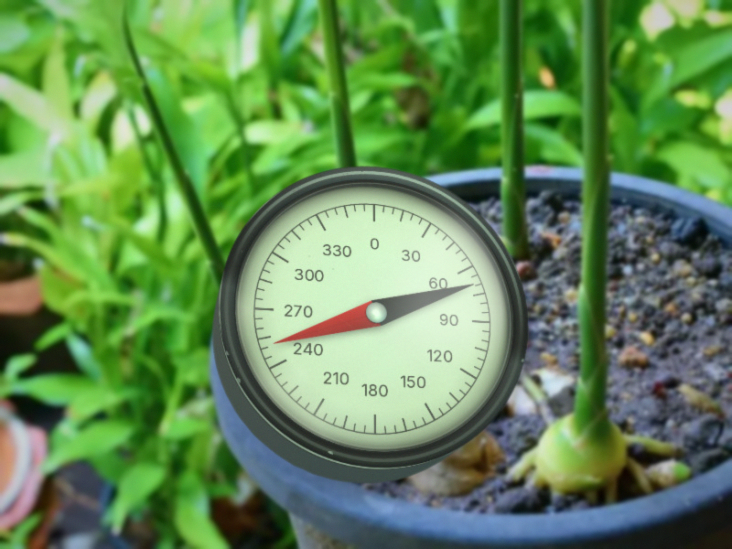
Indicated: {"value": 250, "unit": "°"}
